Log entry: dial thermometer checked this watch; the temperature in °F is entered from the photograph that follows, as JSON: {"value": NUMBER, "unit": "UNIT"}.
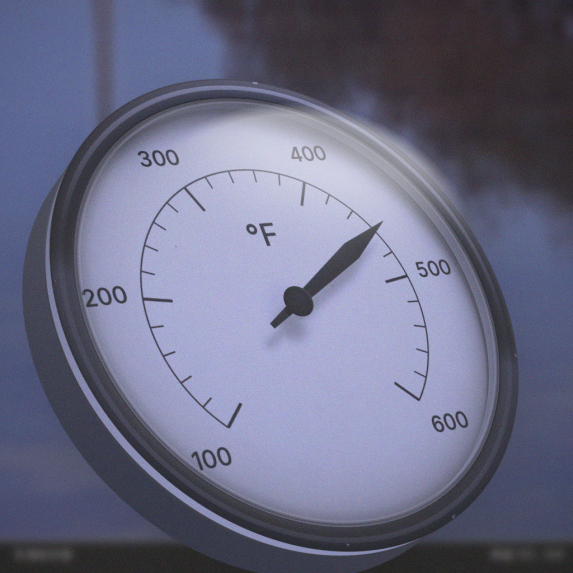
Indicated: {"value": 460, "unit": "°F"}
